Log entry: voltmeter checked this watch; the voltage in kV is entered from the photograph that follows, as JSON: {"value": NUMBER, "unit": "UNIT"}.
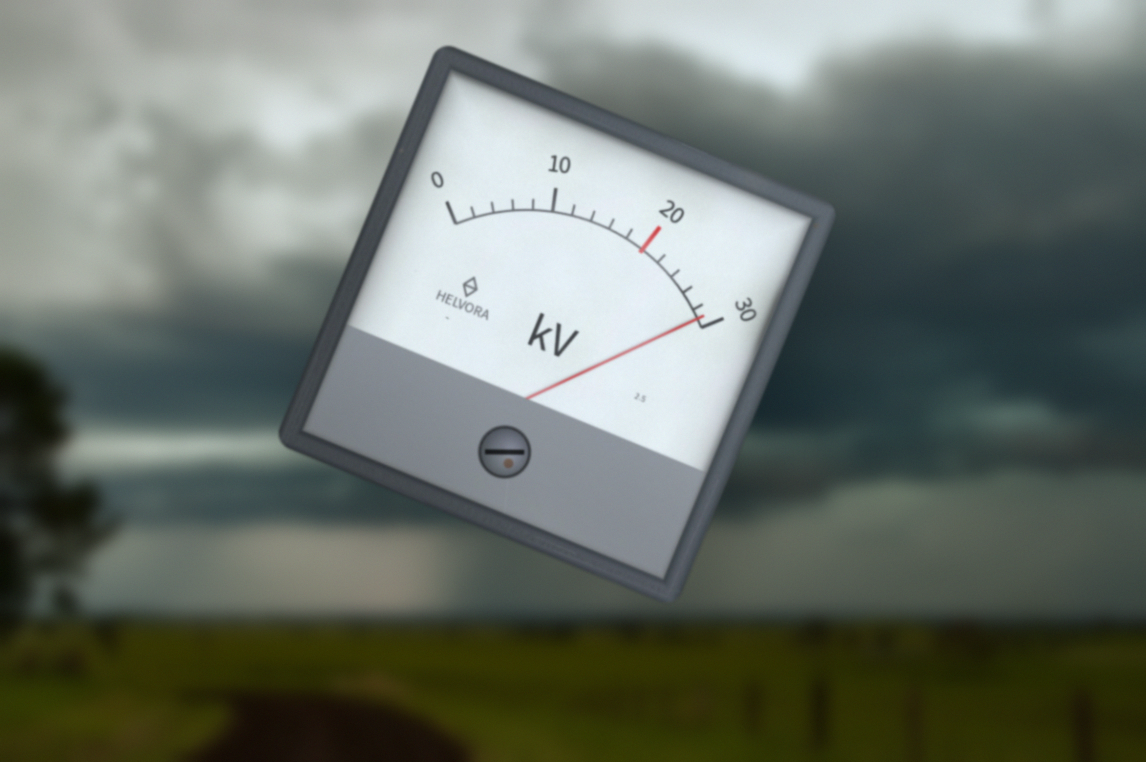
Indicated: {"value": 29, "unit": "kV"}
